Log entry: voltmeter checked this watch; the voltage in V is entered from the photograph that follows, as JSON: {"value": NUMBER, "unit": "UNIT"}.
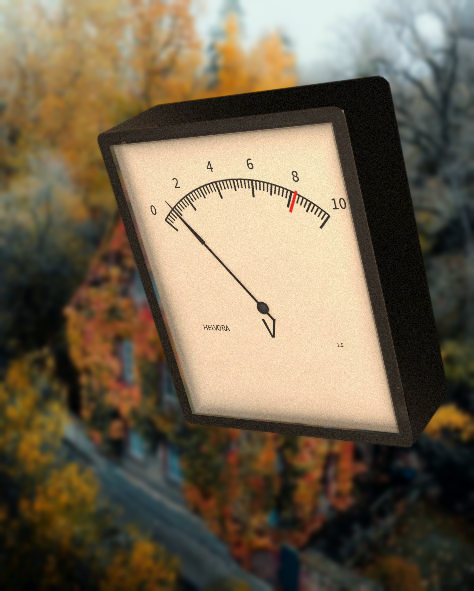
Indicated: {"value": 1, "unit": "V"}
